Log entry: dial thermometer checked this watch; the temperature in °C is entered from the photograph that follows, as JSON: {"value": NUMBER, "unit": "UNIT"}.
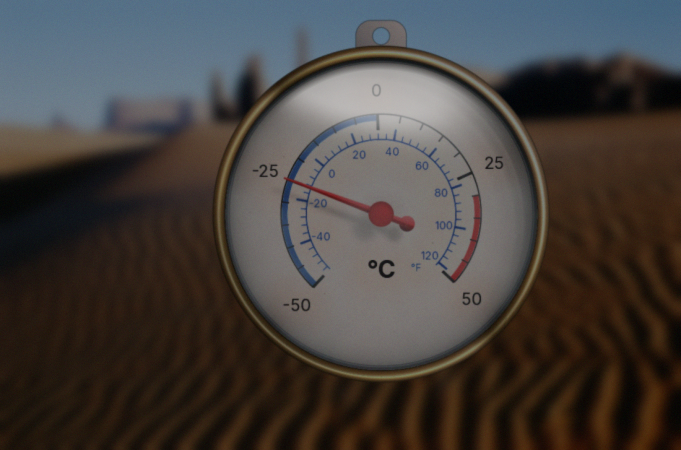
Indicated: {"value": -25, "unit": "°C"}
